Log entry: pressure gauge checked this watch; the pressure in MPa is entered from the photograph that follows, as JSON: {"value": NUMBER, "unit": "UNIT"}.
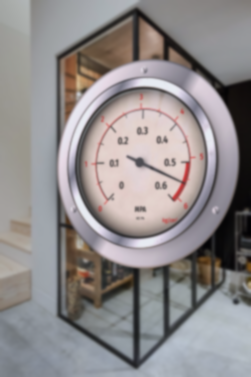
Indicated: {"value": 0.55, "unit": "MPa"}
